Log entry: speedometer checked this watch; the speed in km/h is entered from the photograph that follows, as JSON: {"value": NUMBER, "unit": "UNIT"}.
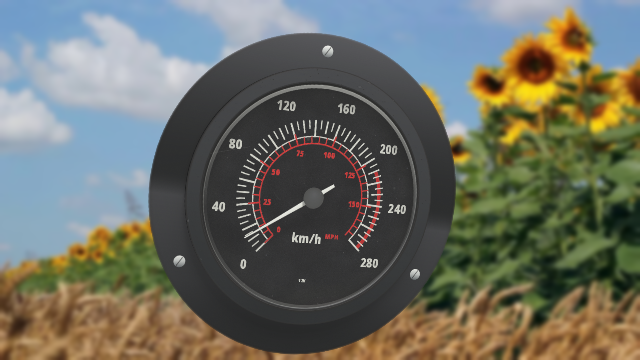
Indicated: {"value": 15, "unit": "km/h"}
